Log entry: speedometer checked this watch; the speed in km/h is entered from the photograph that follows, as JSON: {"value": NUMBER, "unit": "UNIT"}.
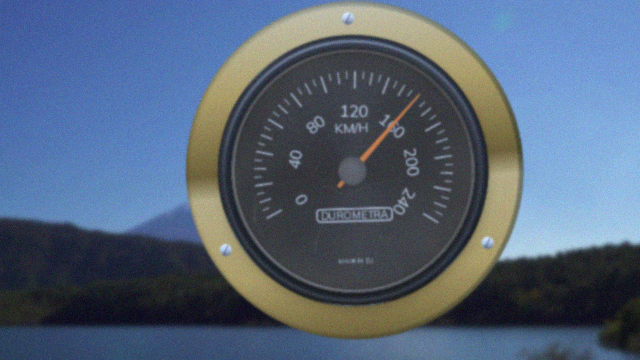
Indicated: {"value": 160, "unit": "km/h"}
